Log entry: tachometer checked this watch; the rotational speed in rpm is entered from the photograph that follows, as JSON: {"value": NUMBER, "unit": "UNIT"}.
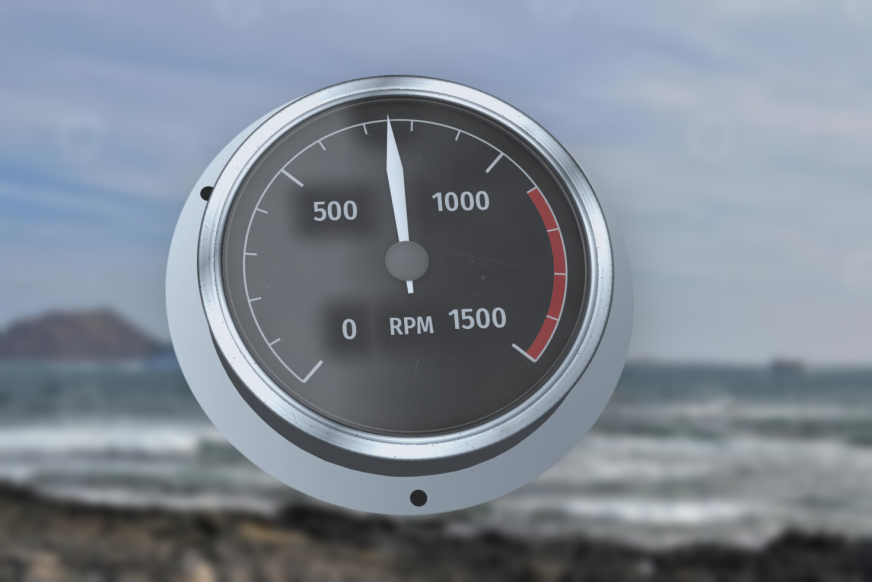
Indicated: {"value": 750, "unit": "rpm"}
